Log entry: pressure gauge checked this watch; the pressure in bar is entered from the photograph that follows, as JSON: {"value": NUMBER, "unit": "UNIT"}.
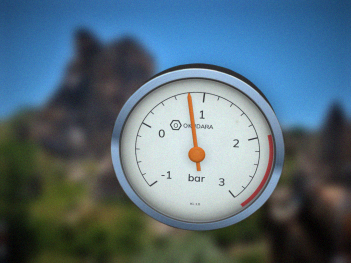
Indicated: {"value": 0.8, "unit": "bar"}
